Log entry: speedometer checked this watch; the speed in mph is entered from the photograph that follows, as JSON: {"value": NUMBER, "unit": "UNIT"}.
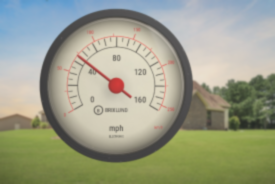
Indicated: {"value": 45, "unit": "mph"}
